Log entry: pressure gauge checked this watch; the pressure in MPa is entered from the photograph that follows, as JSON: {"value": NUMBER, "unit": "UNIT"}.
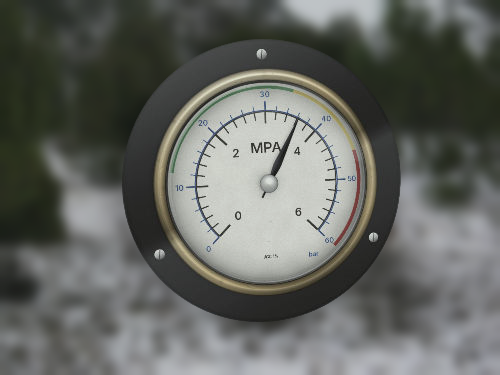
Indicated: {"value": 3.6, "unit": "MPa"}
